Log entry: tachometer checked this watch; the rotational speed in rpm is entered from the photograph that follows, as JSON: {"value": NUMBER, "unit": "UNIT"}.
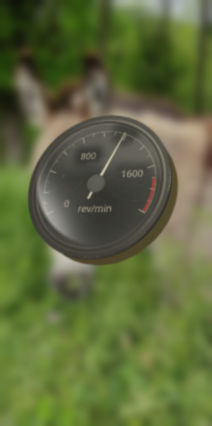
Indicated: {"value": 1200, "unit": "rpm"}
